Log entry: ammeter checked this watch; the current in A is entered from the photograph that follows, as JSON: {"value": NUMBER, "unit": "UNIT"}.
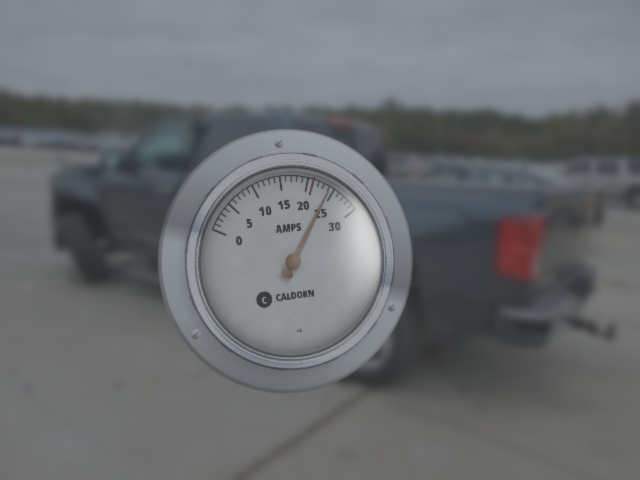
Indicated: {"value": 24, "unit": "A"}
